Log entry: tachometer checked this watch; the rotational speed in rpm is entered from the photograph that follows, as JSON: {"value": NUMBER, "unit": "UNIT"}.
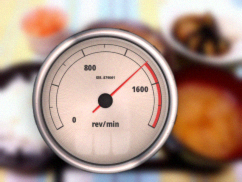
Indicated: {"value": 1400, "unit": "rpm"}
